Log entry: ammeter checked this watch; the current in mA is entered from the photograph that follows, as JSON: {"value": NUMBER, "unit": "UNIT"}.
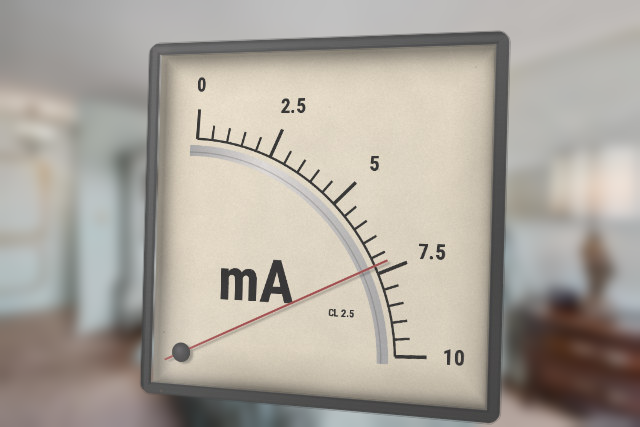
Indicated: {"value": 7.25, "unit": "mA"}
